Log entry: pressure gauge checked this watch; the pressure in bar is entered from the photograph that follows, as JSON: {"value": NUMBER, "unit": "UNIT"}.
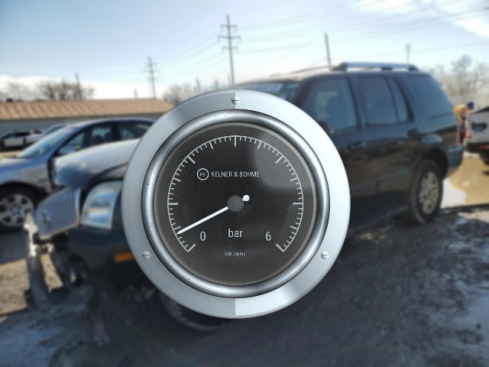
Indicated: {"value": 0.4, "unit": "bar"}
